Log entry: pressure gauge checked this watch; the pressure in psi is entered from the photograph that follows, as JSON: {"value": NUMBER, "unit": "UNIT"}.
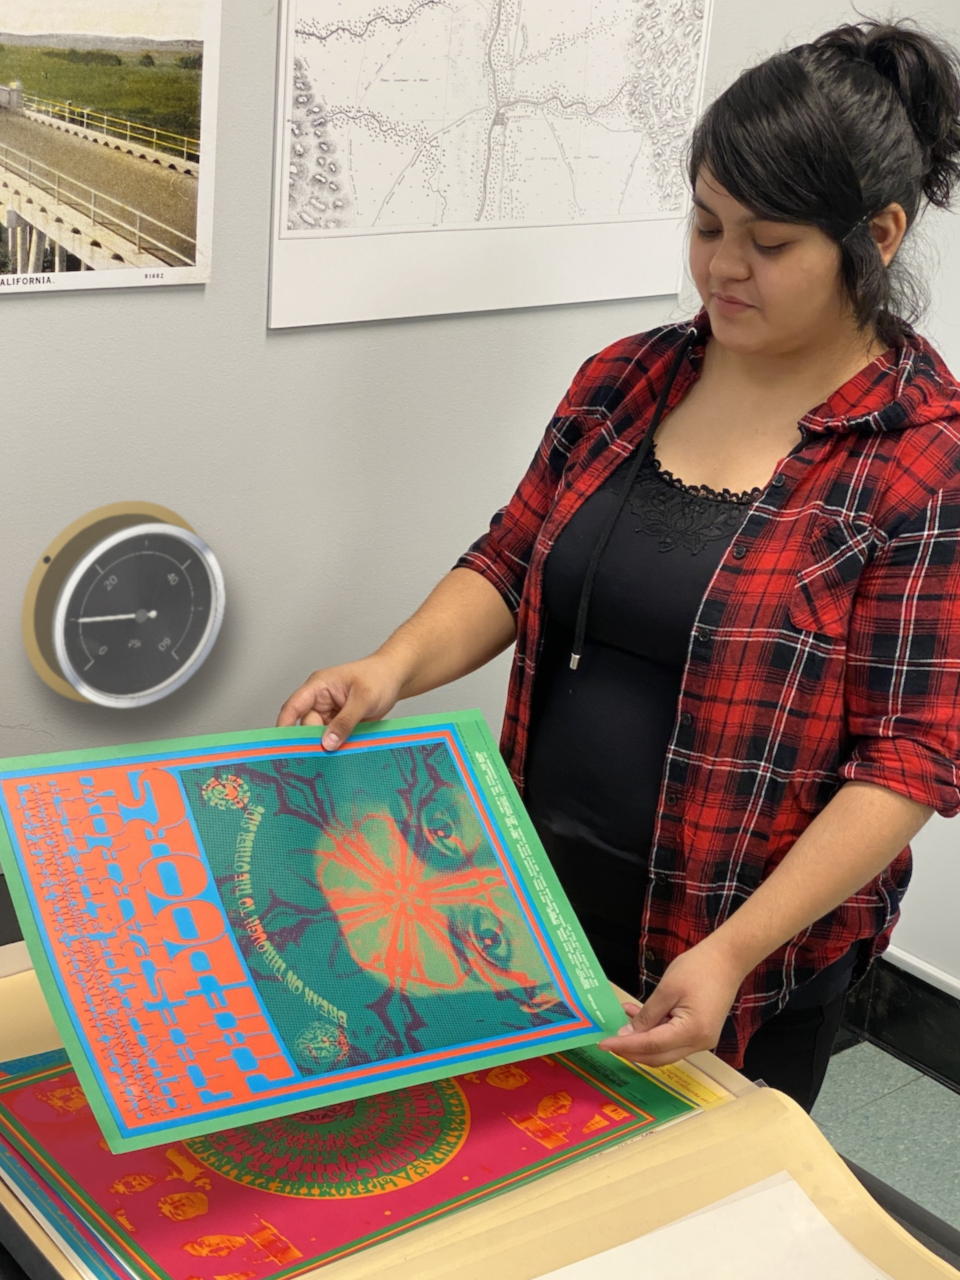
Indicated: {"value": 10, "unit": "psi"}
